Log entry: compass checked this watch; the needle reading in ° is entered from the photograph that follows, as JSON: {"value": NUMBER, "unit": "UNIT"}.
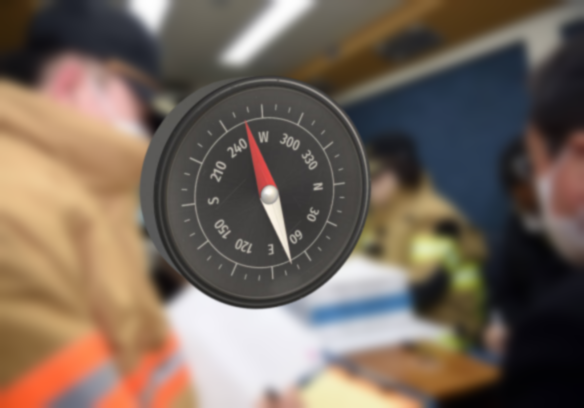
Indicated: {"value": 255, "unit": "°"}
